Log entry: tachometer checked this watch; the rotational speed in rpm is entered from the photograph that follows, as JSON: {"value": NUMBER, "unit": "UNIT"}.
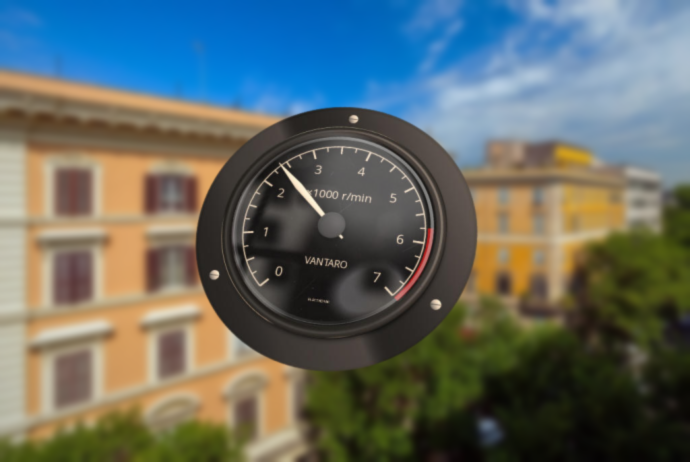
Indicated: {"value": 2375, "unit": "rpm"}
